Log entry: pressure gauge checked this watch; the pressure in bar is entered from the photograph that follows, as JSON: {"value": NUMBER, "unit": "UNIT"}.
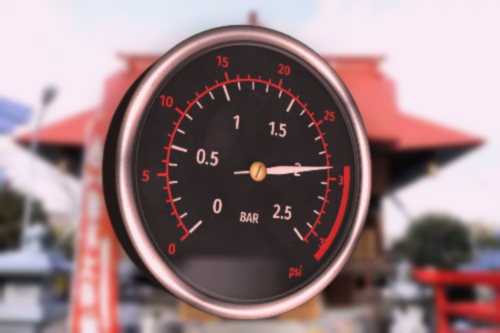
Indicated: {"value": 2, "unit": "bar"}
